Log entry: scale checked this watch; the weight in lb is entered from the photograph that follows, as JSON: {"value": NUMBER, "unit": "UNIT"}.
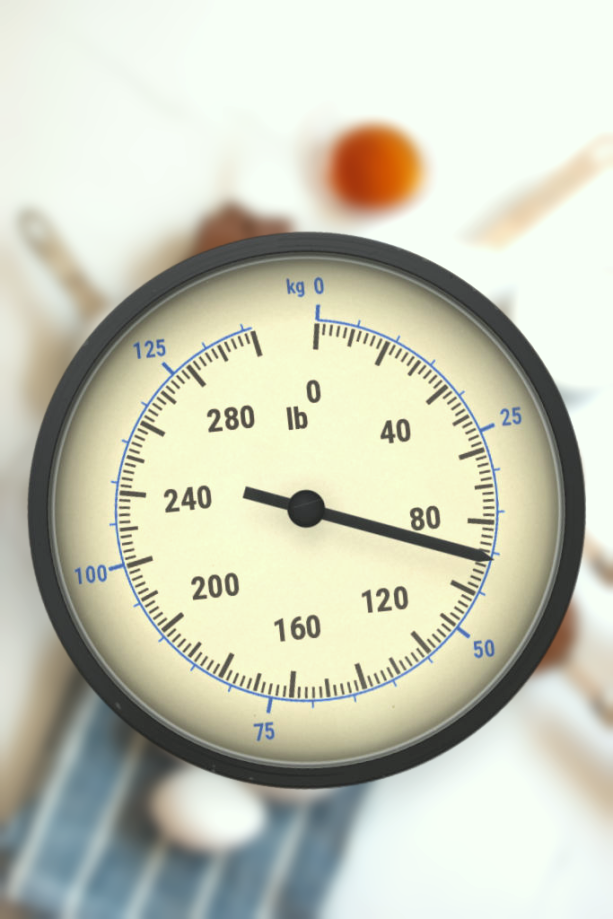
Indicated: {"value": 90, "unit": "lb"}
